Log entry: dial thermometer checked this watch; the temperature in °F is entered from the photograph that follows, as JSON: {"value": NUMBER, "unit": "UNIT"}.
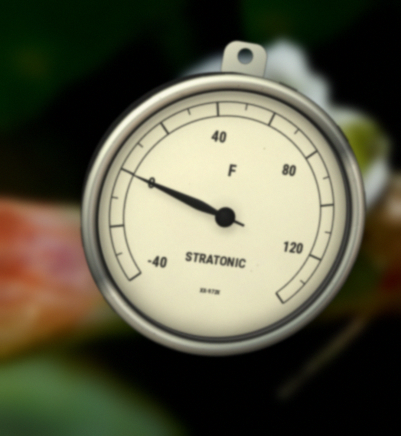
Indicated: {"value": 0, "unit": "°F"}
